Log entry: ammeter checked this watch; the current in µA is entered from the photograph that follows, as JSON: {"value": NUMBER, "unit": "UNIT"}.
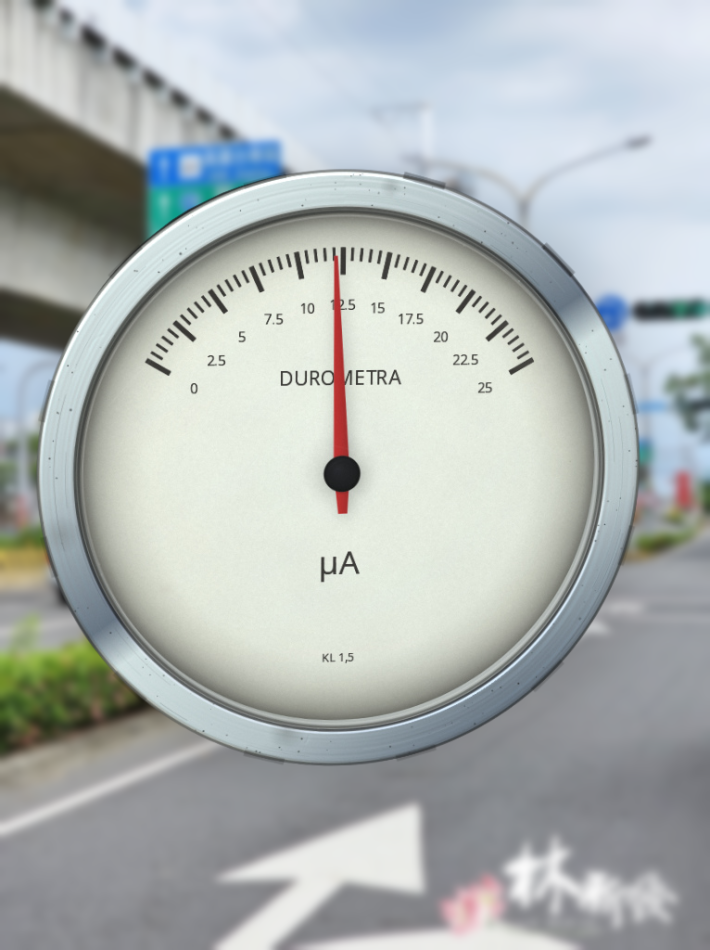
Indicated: {"value": 12, "unit": "µA"}
